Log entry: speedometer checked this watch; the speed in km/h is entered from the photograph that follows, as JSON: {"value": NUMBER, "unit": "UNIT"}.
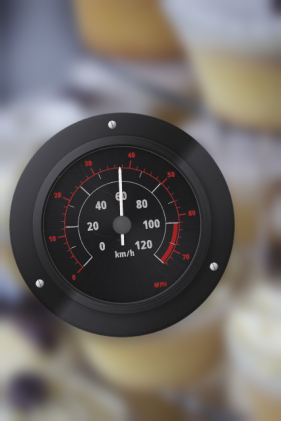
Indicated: {"value": 60, "unit": "km/h"}
